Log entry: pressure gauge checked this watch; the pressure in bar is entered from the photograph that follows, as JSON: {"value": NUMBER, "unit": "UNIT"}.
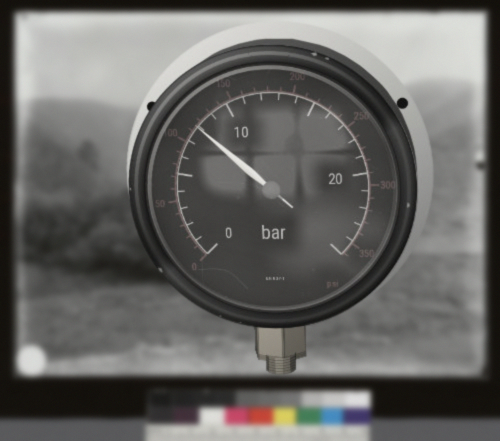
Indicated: {"value": 8, "unit": "bar"}
